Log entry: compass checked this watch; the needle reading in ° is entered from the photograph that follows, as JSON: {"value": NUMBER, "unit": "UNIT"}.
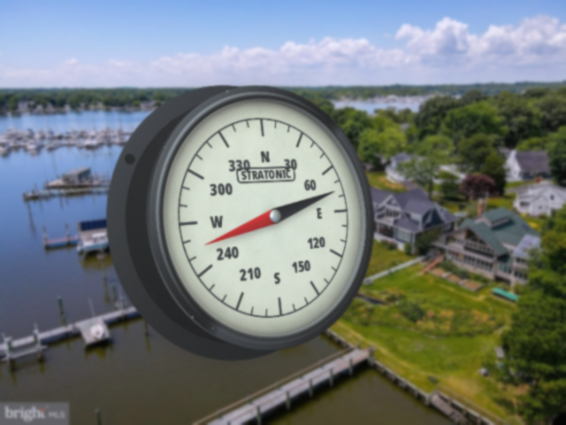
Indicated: {"value": 255, "unit": "°"}
